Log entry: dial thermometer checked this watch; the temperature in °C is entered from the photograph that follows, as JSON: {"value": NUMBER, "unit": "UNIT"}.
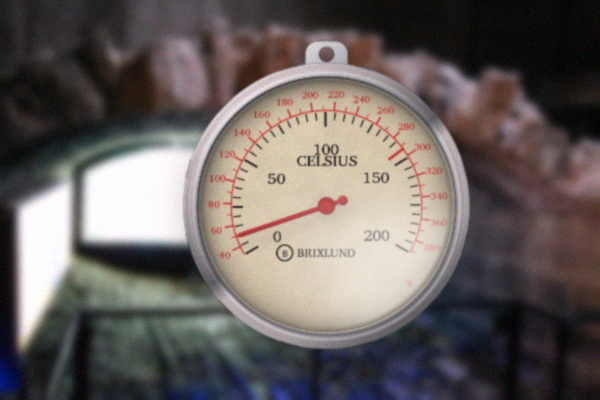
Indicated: {"value": 10, "unit": "°C"}
